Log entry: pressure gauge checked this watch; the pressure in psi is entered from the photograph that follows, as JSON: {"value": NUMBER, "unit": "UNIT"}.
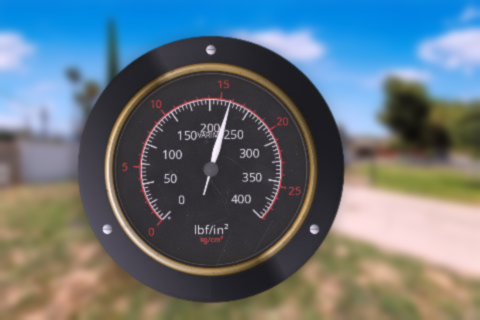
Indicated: {"value": 225, "unit": "psi"}
